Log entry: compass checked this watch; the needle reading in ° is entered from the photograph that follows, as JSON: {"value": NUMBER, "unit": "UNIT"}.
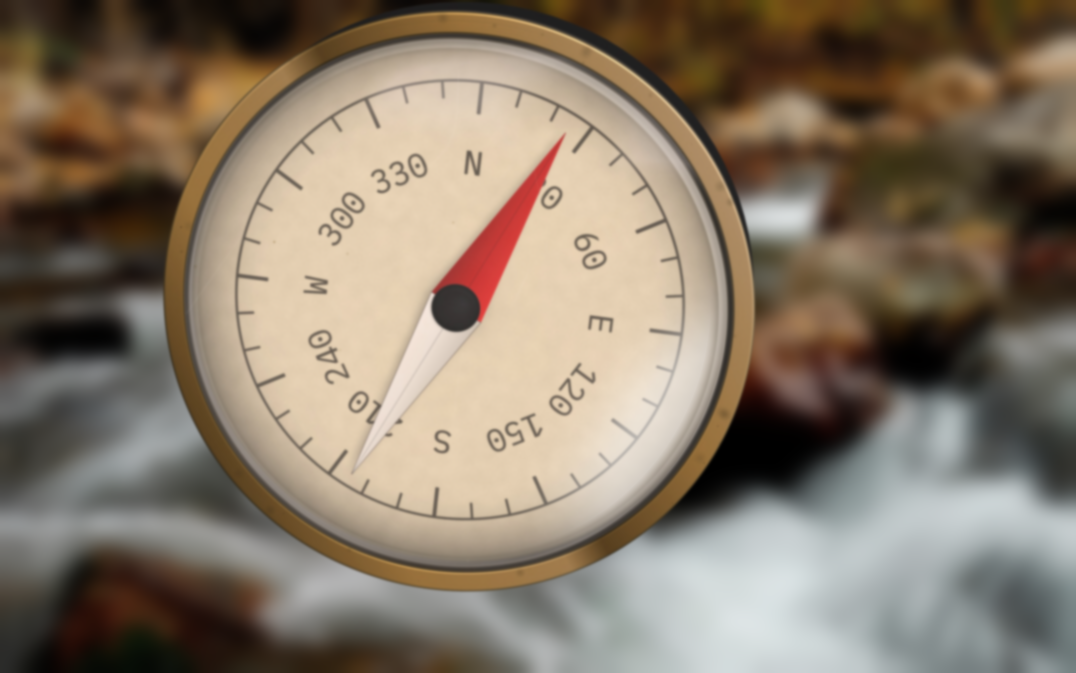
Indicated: {"value": 25, "unit": "°"}
